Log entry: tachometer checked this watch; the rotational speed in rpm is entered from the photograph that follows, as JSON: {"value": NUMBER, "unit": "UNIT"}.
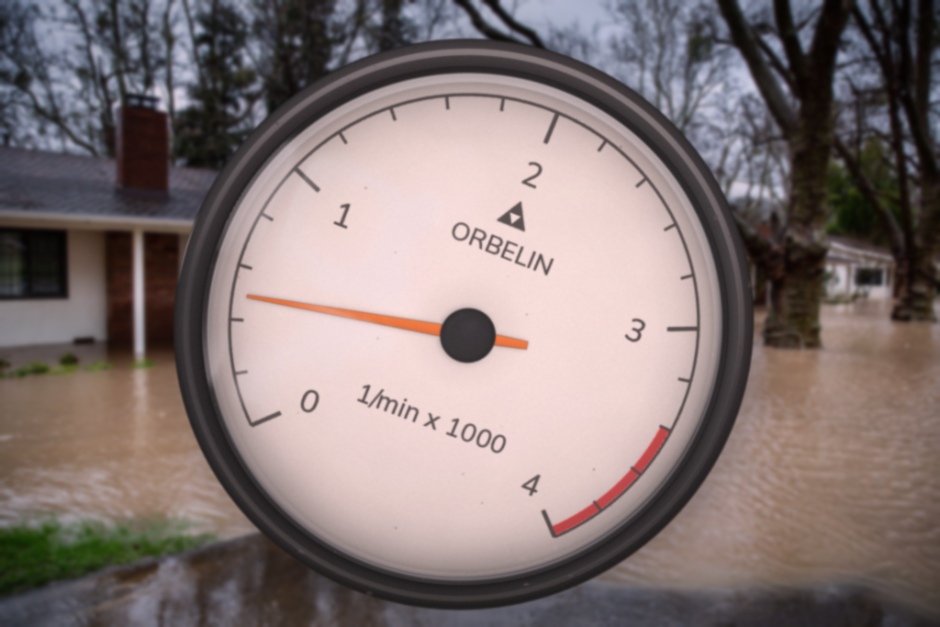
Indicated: {"value": 500, "unit": "rpm"}
